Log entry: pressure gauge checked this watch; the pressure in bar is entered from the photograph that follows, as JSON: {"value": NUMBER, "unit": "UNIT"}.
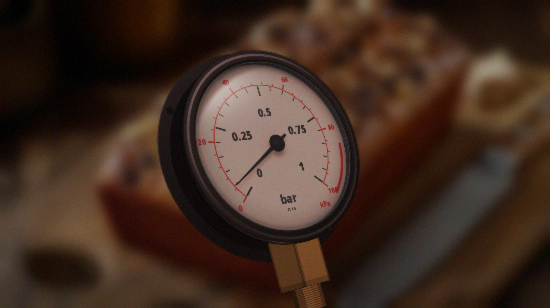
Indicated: {"value": 0.05, "unit": "bar"}
